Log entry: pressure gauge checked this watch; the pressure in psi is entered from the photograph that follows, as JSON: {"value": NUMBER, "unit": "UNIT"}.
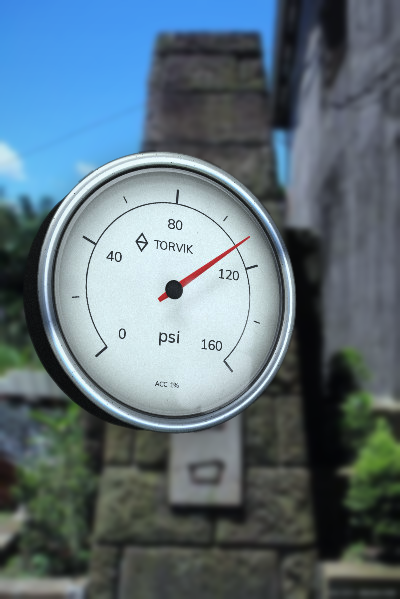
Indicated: {"value": 110, "unit": "psi"}
